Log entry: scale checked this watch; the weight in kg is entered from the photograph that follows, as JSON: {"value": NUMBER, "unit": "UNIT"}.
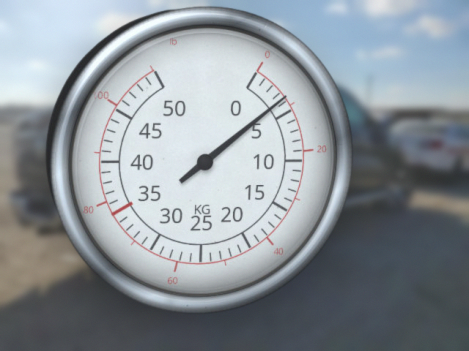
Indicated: {"value": 3.5, "unit": "kg"}
